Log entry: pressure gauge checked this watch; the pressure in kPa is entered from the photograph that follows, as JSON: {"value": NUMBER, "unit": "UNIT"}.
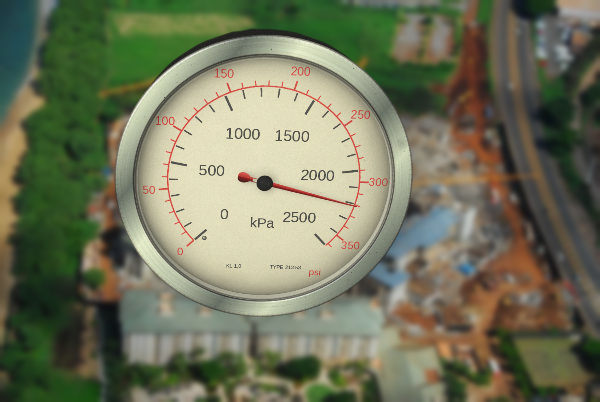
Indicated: {"value": 2200, "unit": "kPa"}
